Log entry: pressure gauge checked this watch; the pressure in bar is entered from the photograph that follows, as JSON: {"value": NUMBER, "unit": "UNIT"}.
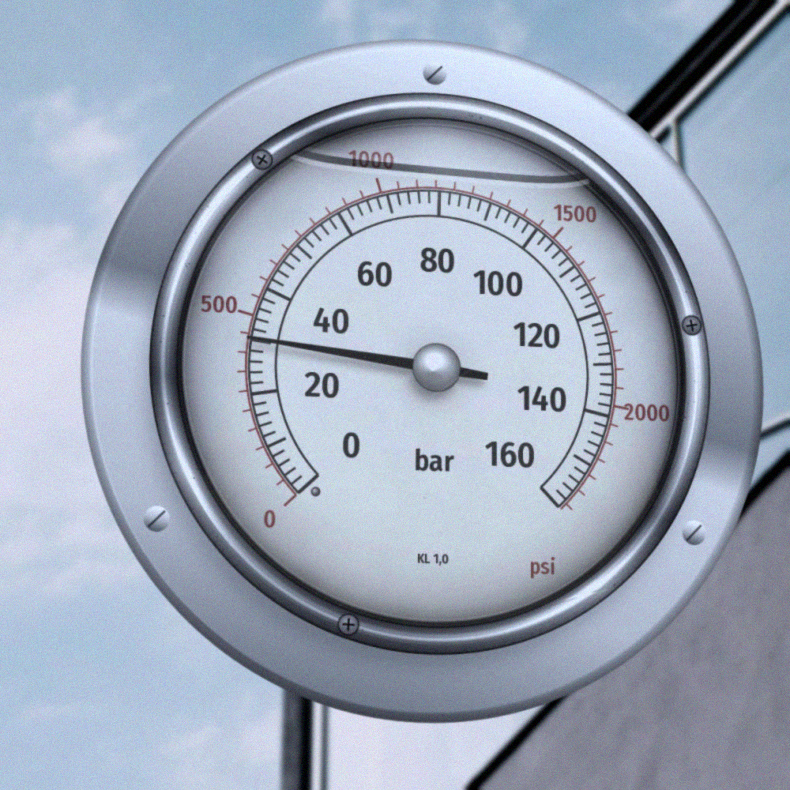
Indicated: {"value": 30, "unit": "bar"}
